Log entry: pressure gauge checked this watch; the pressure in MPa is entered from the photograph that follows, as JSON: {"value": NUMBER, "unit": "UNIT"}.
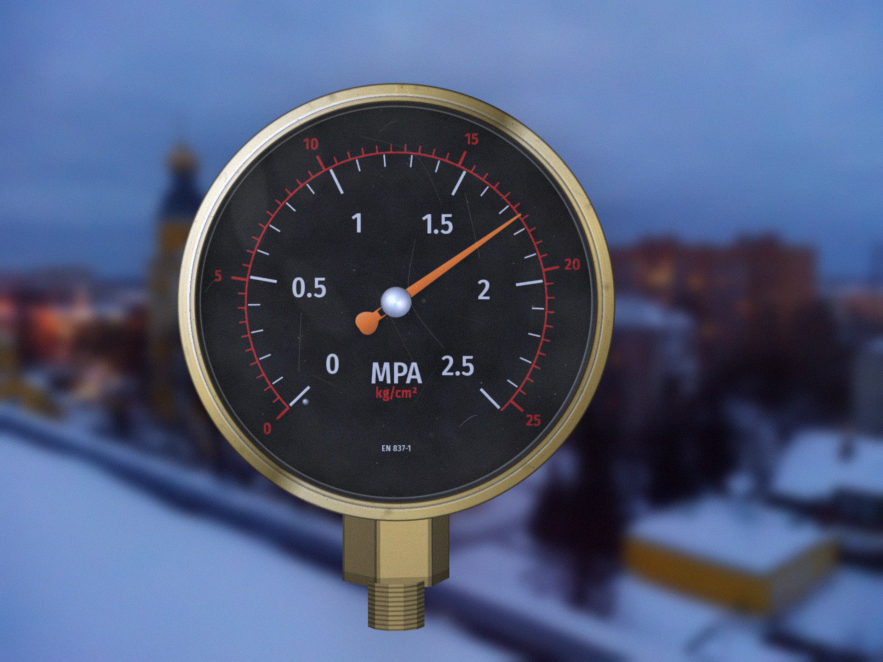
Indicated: {"value": 1.75, "unit": "MPa"}
